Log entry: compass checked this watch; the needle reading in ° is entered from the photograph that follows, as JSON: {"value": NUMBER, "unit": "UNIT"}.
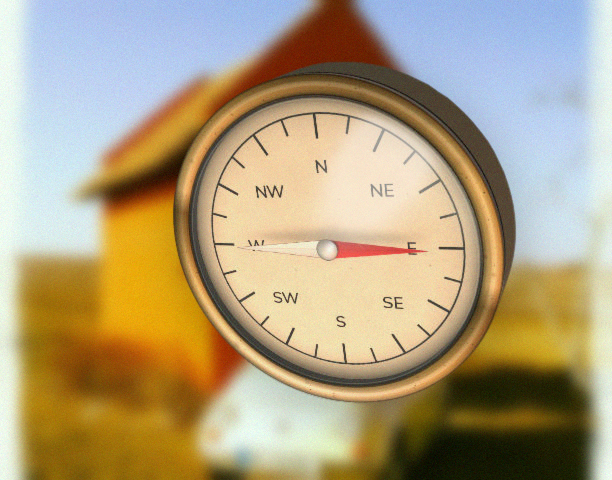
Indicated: {"value": 90, "unit": "°"}
